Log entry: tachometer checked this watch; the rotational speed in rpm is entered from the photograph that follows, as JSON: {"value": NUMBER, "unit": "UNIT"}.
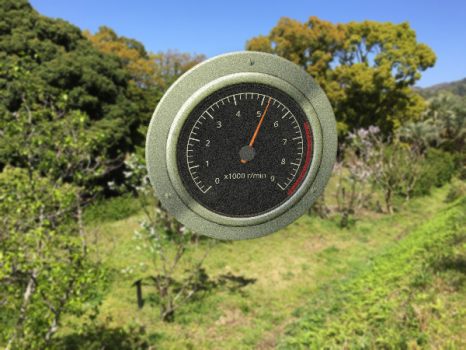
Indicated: {"value": 5200, "unit": "rpm"}
